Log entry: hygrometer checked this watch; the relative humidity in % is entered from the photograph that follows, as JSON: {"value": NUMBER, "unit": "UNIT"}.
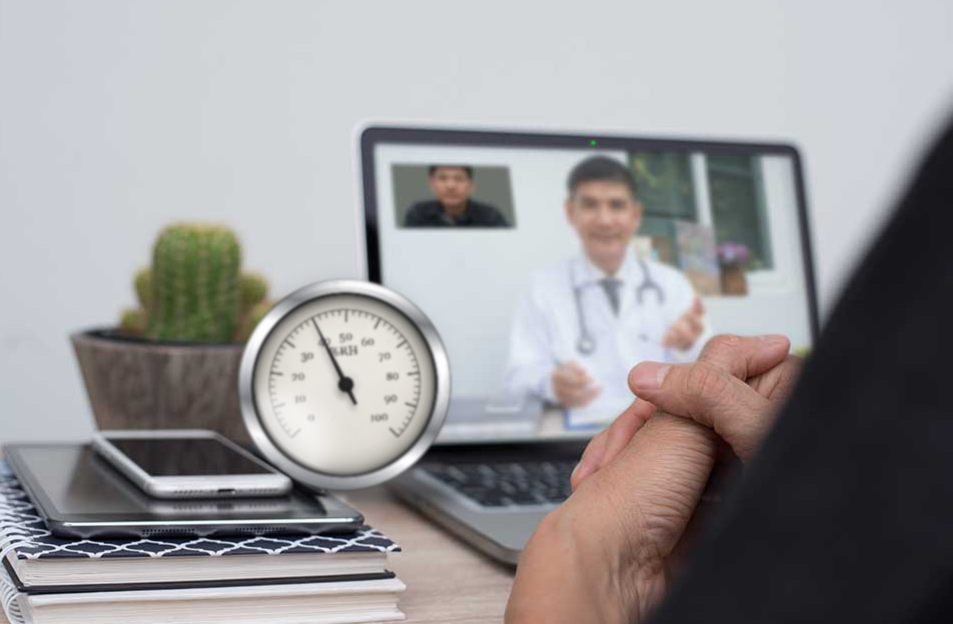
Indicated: {"value": 40, "unit": "%"}
